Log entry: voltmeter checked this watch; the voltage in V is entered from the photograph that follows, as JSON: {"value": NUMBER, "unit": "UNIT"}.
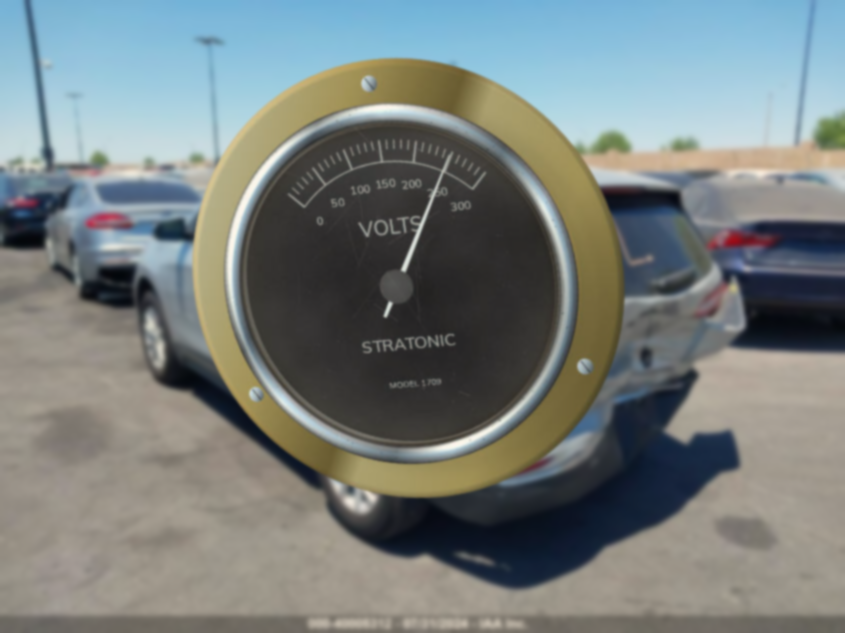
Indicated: {"value": 250, "unit": "V"}
